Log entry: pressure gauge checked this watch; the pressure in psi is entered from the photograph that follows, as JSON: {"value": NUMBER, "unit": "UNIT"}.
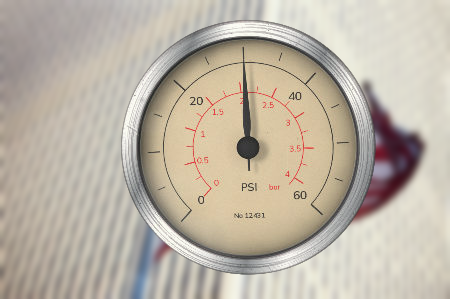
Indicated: {"value": 30, "unit": "psi"}
